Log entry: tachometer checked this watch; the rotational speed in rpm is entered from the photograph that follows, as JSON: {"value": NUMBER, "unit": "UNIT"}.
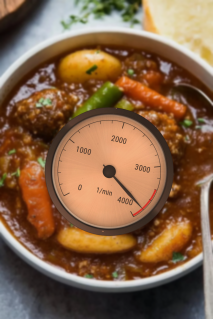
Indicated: {"value": 3800, "unit": "rpm"}
